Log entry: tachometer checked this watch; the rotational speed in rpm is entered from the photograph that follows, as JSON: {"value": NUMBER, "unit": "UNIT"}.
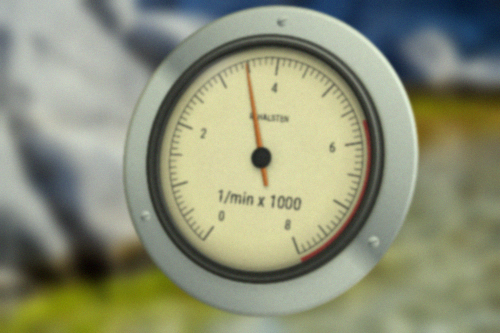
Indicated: {"value": 3500, "unit": "rpm"}
